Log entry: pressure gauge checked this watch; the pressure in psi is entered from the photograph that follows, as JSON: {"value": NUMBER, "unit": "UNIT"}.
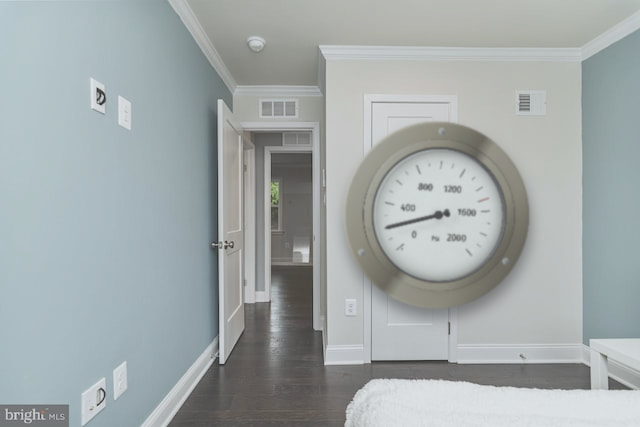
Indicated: {"value": 200, "unit": "psi"}
